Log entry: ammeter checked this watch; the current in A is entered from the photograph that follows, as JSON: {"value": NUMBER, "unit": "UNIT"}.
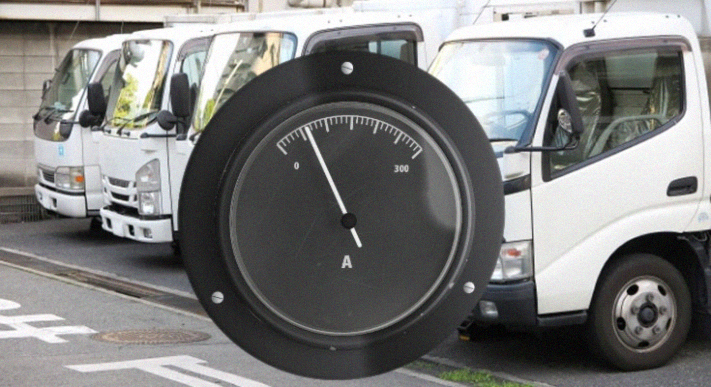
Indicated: {"value": 60, "unit": "A"}
